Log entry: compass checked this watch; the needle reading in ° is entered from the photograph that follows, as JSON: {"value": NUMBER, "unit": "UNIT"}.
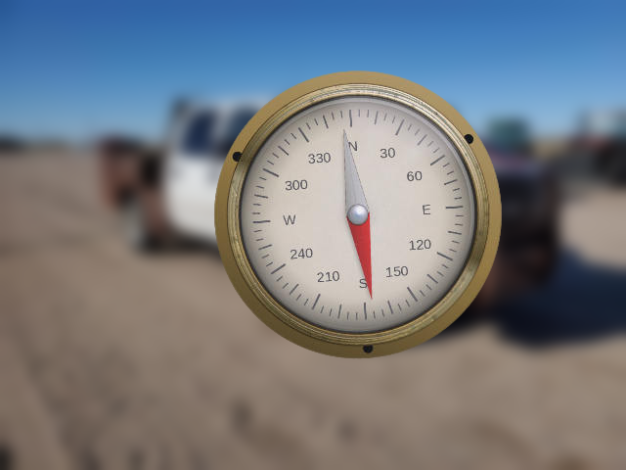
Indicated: {"value": 175, "unit": "°"}
